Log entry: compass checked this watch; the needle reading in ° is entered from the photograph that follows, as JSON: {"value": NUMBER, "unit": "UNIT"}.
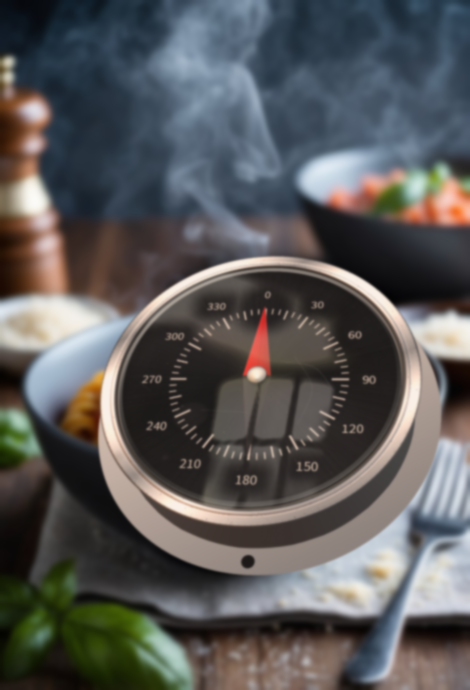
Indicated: {"value": 0, "unit": "°"}
